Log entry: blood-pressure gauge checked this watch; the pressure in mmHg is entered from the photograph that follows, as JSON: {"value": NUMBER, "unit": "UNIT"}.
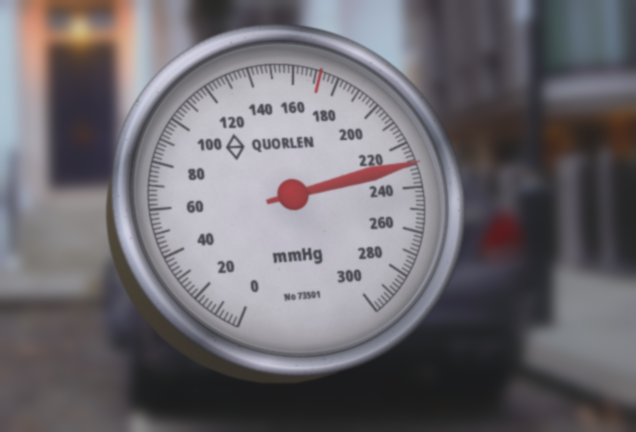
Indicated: {"value": 230, "unit": "mmHg"}
